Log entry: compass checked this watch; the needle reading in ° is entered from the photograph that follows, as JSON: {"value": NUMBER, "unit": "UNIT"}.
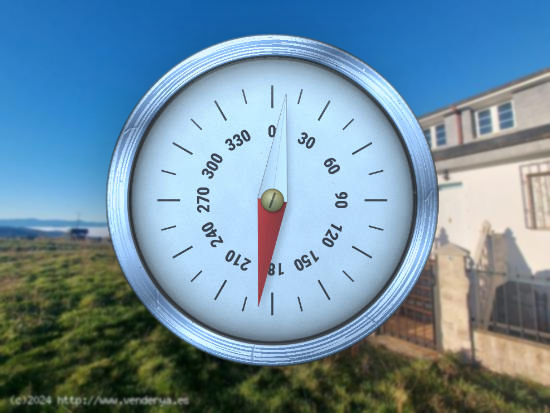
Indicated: {"value": 187.5, "unit": "°"}
